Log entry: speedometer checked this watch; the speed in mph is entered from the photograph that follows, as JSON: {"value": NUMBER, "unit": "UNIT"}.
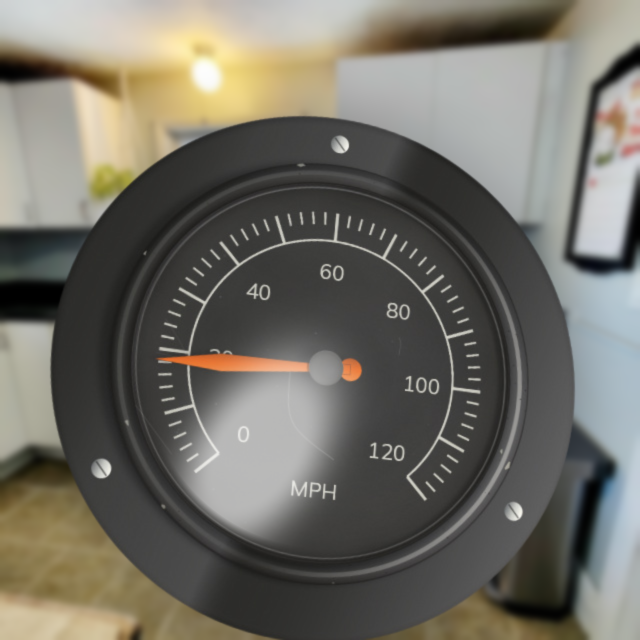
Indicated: {"value": 18, "unit": "mph"}
